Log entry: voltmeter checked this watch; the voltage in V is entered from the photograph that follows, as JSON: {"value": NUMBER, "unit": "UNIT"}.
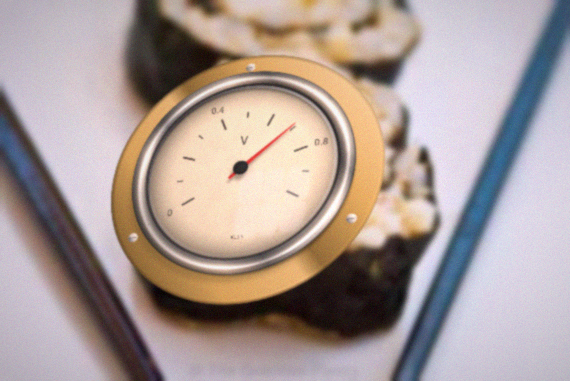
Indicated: {"value": 0.7, "unit": "V"}
